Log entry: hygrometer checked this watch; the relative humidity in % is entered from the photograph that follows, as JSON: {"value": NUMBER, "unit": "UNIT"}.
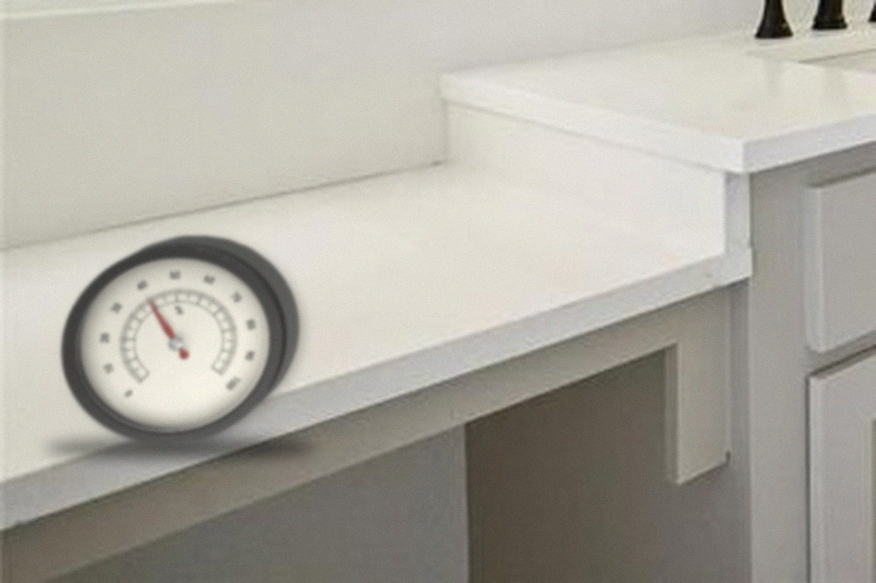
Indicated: {"value": 40, "unit": "%"}
